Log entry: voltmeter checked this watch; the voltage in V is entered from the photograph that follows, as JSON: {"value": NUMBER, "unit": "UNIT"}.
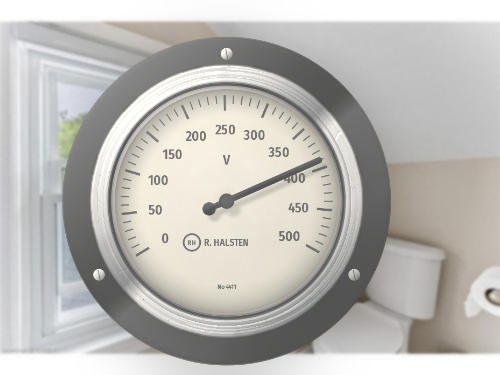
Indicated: {"value": 390, "unit": "V"}
